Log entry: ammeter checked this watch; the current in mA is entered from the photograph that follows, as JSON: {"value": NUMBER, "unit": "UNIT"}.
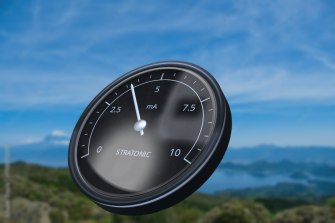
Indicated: {"value": 3.75, "unit": "mA"}
